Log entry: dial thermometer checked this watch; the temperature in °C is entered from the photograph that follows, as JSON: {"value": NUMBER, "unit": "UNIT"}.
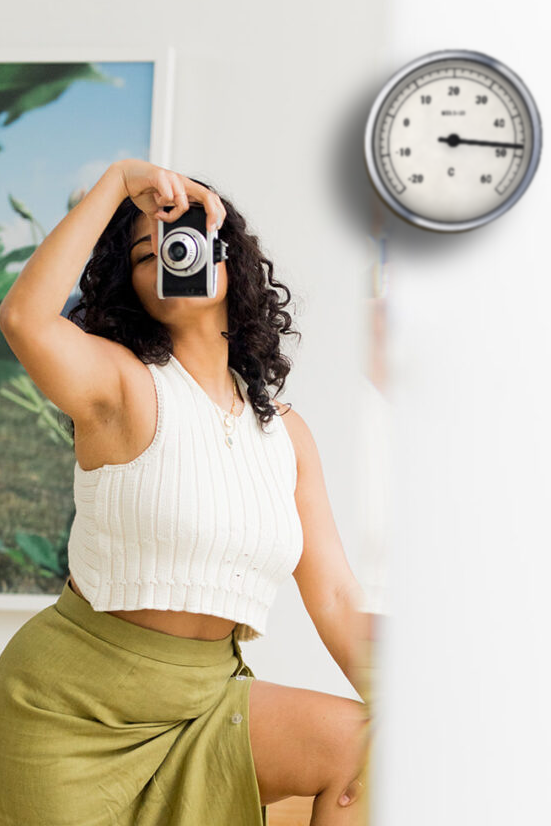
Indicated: {"value": 48, "unit": "°C"}
